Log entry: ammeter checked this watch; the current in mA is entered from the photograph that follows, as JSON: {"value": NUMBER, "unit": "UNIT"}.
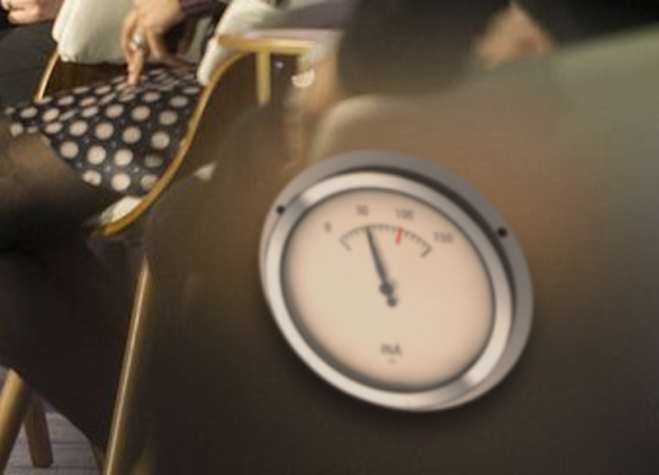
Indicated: {"value": 50, "unit": "mA"}
